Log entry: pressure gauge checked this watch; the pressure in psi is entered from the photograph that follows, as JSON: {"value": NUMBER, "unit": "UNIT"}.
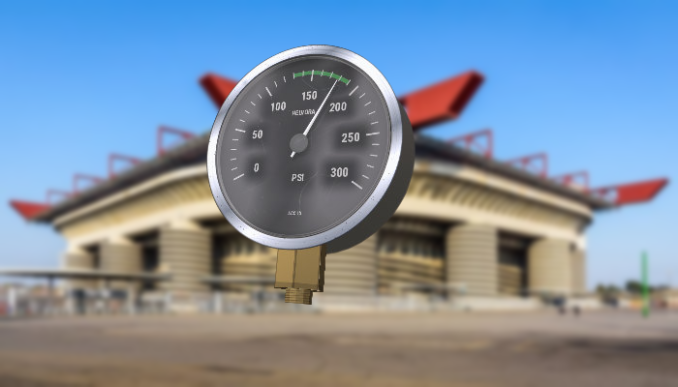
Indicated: {"value": 180, "unit": "psi"}
